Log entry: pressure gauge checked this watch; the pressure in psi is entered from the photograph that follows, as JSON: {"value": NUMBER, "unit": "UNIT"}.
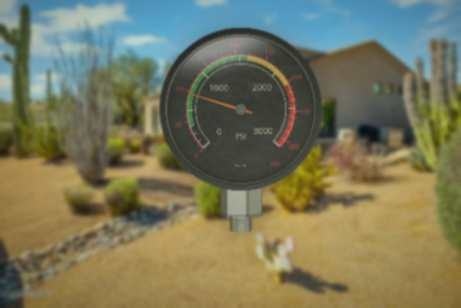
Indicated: {"value": 700, "unit": "psi"}
